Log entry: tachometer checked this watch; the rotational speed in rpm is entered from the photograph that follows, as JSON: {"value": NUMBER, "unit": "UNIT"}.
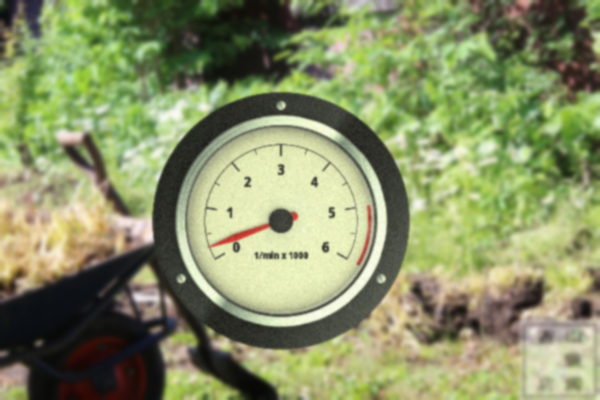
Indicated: {"value": 250, "unit": "rpm"}
